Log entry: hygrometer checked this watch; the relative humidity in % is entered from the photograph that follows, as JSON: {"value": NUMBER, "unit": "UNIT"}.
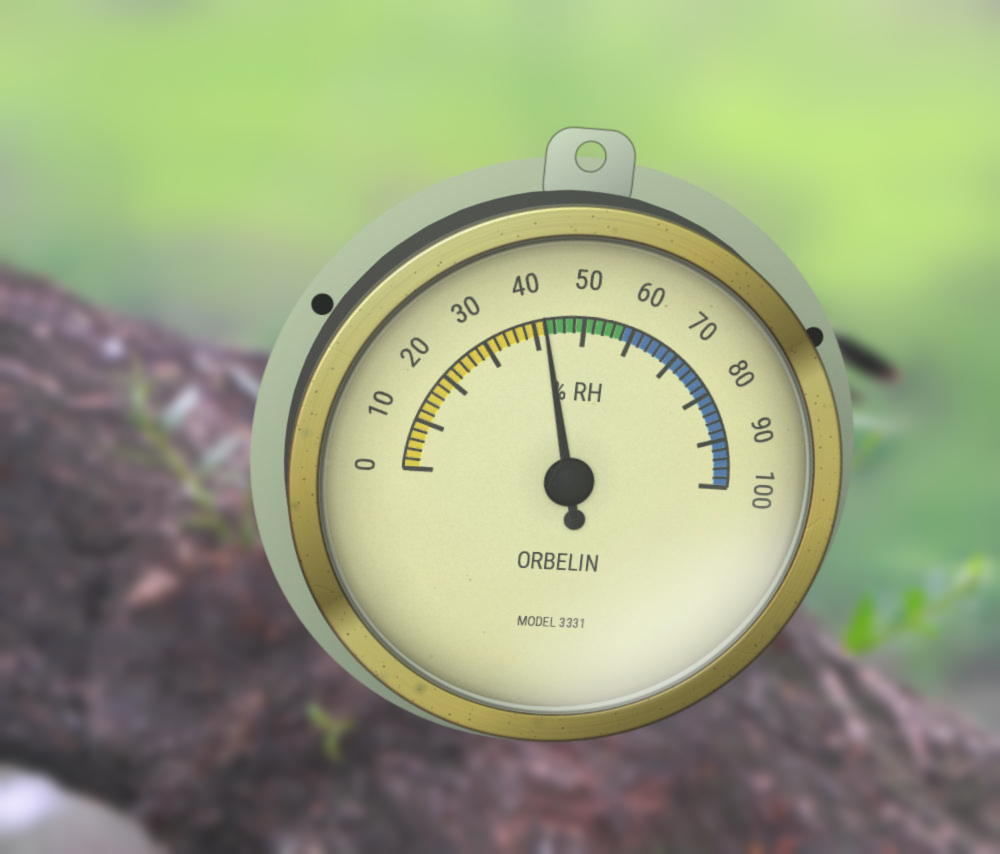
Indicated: {"value": 42, "unit": "%"}
